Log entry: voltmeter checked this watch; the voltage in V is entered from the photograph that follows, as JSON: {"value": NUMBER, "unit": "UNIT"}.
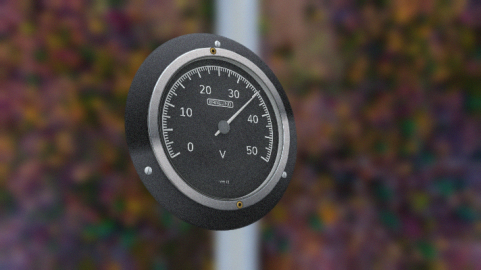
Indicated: {"value": 35, "unit": "V"}
